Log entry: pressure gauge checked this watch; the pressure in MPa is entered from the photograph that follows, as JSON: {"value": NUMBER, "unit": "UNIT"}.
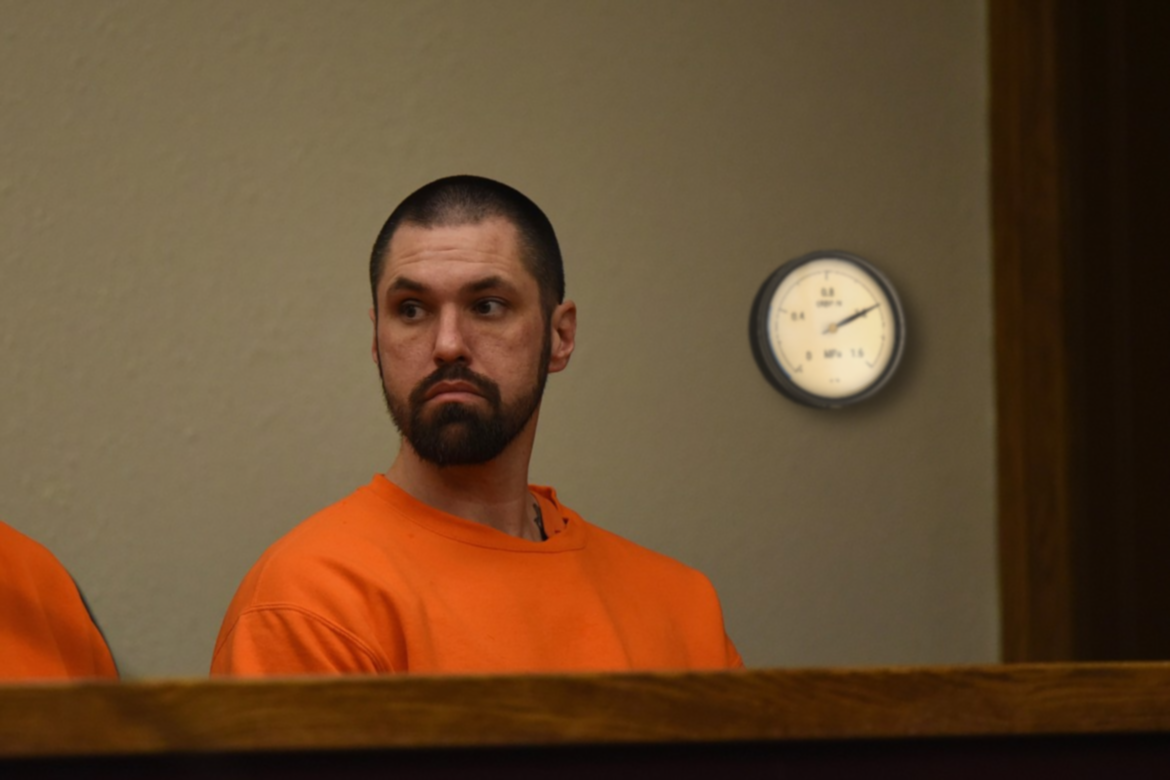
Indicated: {"value": 1.2, "unit": "MPa"}
